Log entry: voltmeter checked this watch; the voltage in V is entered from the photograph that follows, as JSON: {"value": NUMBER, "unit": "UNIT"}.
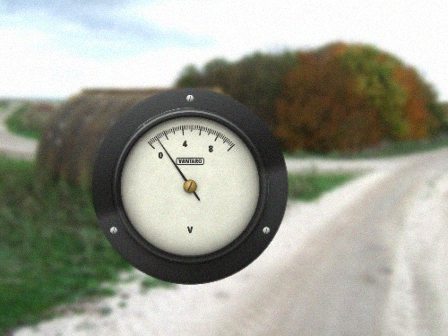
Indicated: {"value": 1, "unit": "V"}
